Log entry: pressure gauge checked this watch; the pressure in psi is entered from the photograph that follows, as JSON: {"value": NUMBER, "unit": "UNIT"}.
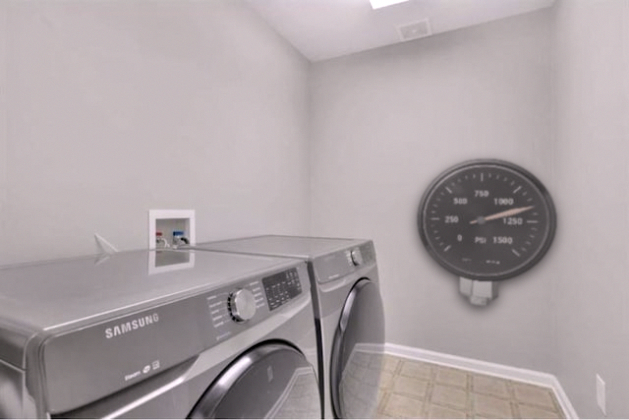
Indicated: {"value": 1150, "unit": "psi"}
